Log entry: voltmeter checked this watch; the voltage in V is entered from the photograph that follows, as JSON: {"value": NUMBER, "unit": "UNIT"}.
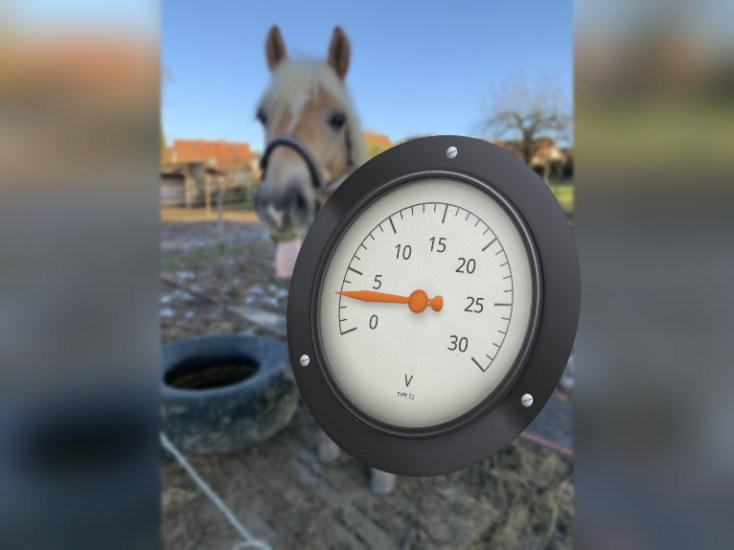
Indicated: {"value": 3, "unit": "V"}
